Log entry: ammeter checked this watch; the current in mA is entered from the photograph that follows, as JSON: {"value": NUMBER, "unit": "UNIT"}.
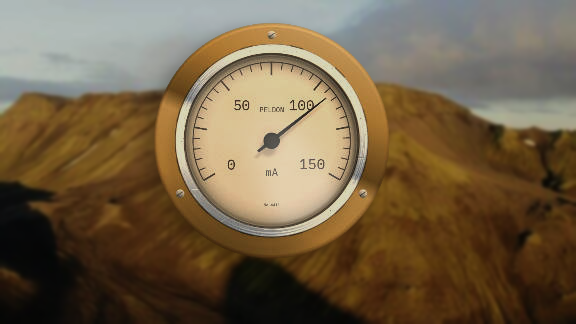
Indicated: {"value": 107.5, "unit": "mA"}
